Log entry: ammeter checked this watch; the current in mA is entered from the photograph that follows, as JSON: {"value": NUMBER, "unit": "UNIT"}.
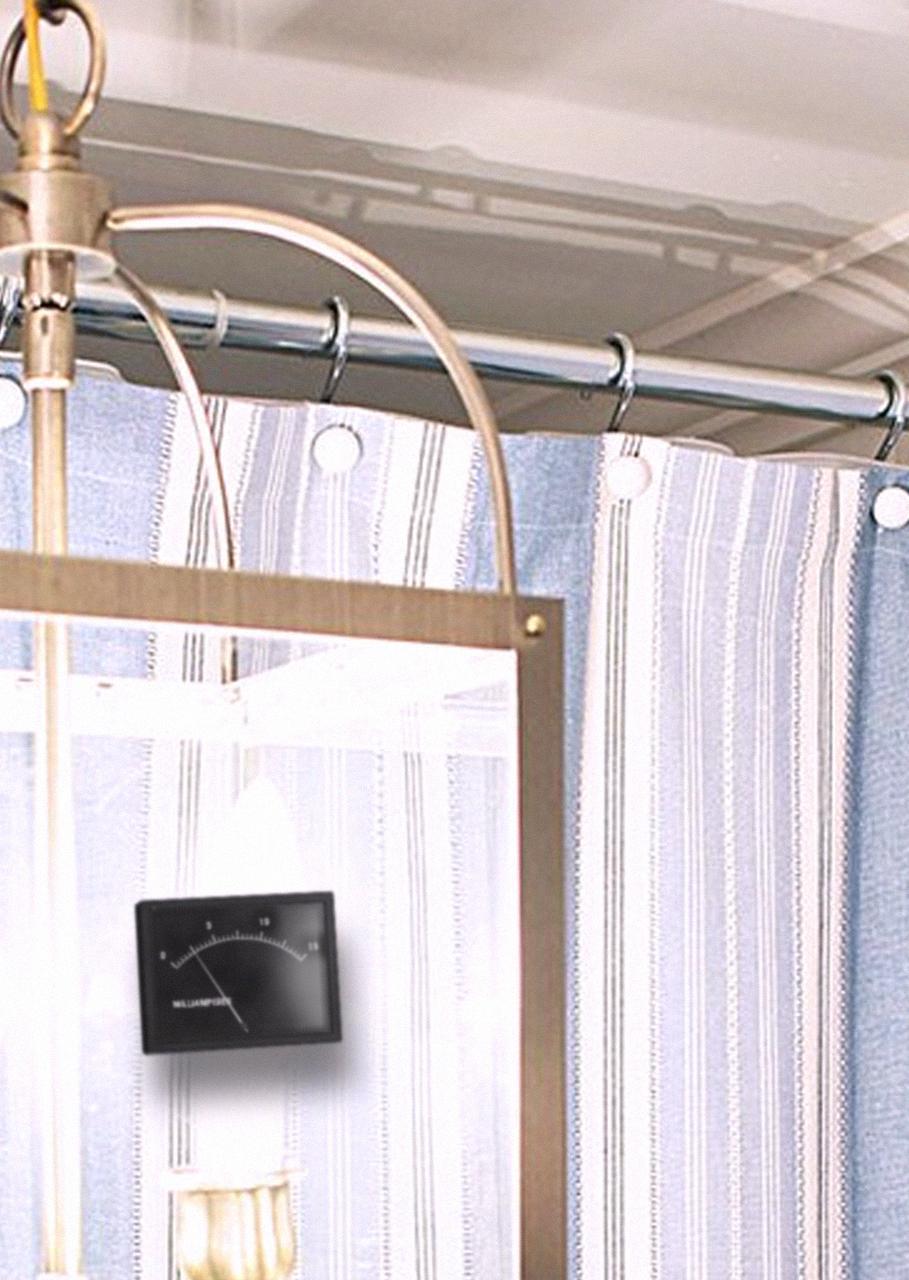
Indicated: {"value": 2.5, "unit": "mA"}
